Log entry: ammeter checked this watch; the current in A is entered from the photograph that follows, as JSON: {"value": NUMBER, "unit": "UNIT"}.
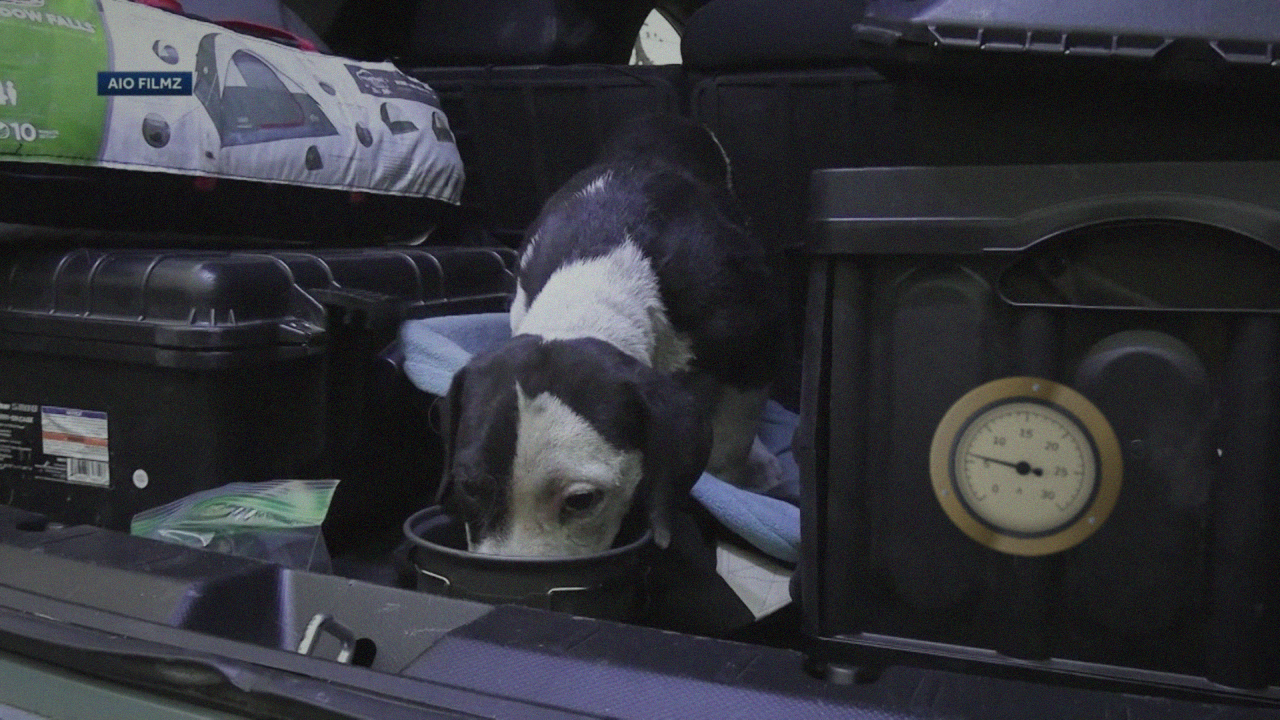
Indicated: {"value": 6, "unit": "A"}
